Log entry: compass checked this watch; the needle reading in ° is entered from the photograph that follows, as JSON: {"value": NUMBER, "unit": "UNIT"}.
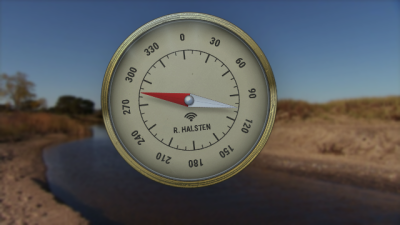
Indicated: {"value": 285, "unit": "°"}
